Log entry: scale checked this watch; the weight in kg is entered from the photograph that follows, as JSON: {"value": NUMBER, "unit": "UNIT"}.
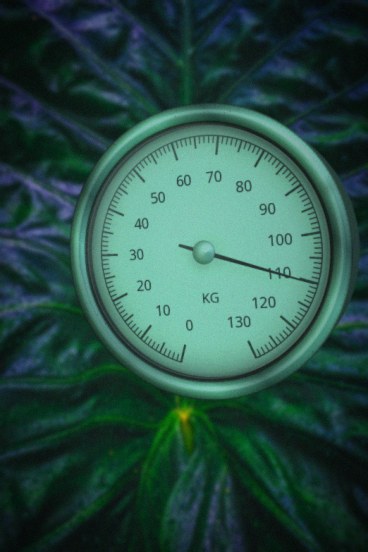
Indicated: {"value": 110, "unit": "kg"}
